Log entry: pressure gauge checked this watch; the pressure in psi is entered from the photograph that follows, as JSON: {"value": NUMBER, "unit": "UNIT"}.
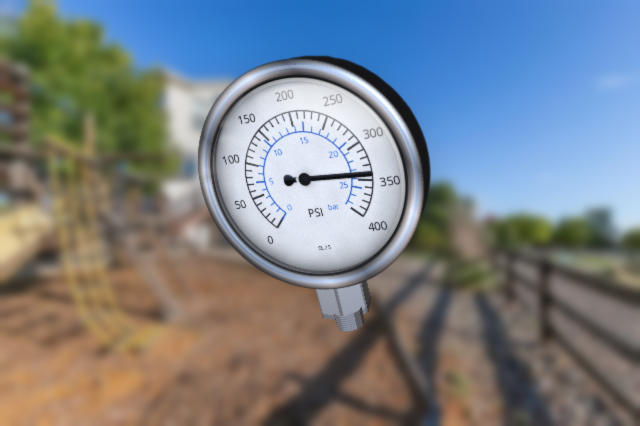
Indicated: {"value": 340, "unit": "psi"}
